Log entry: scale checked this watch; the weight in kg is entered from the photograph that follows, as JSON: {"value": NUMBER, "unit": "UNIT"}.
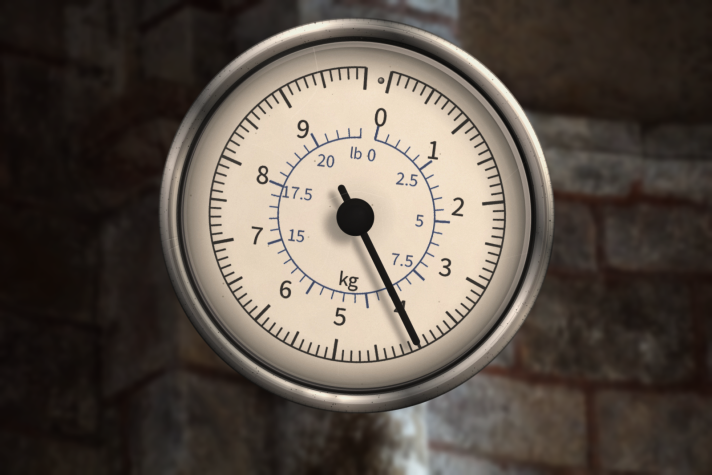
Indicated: {"value": 4, "unit": "kg"}
